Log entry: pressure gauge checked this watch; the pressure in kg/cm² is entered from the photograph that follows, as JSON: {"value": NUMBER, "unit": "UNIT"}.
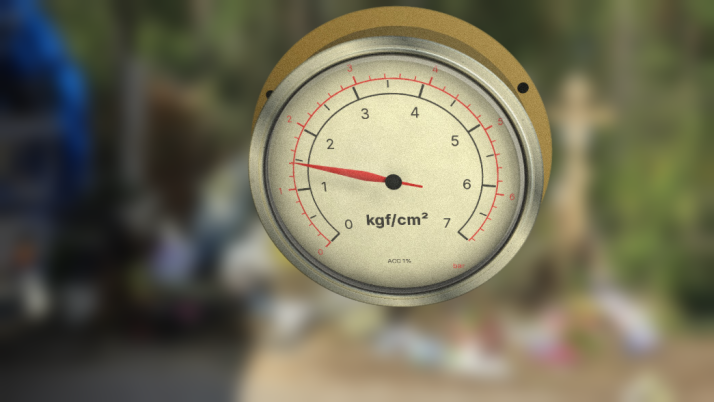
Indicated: {"value": 1.5, "unit": "kg/cm²"}
